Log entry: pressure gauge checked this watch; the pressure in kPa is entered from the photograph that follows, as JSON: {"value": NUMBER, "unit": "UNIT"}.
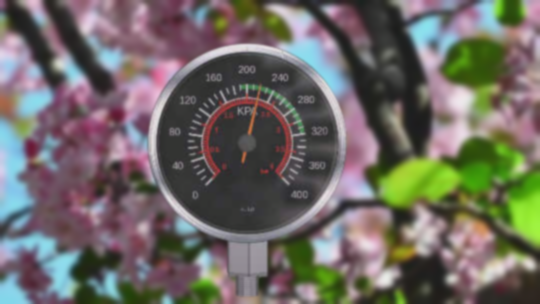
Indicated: {"value": 220, "unit": "kPa"}
